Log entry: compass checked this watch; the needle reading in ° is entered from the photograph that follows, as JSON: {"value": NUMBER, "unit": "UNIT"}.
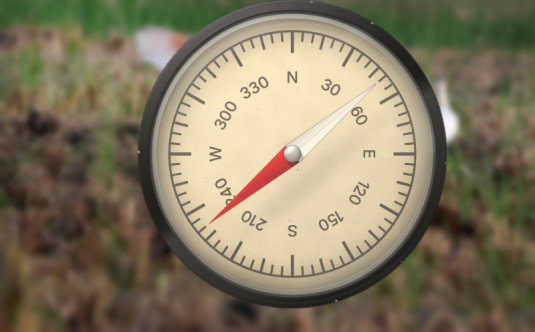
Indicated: {"value": 230, "unit": "°"}
